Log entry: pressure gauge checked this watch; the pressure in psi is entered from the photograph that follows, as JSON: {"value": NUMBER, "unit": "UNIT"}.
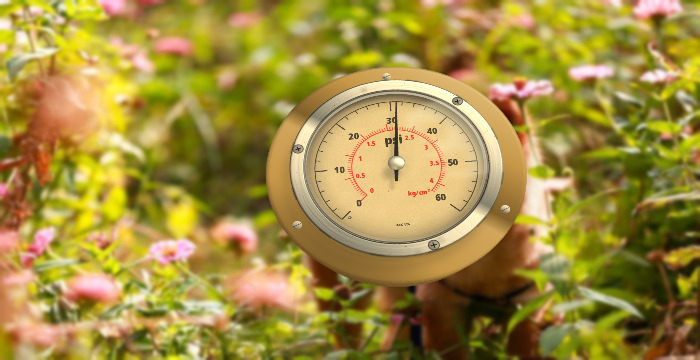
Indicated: {"value": 31, "unit": "psi"}
